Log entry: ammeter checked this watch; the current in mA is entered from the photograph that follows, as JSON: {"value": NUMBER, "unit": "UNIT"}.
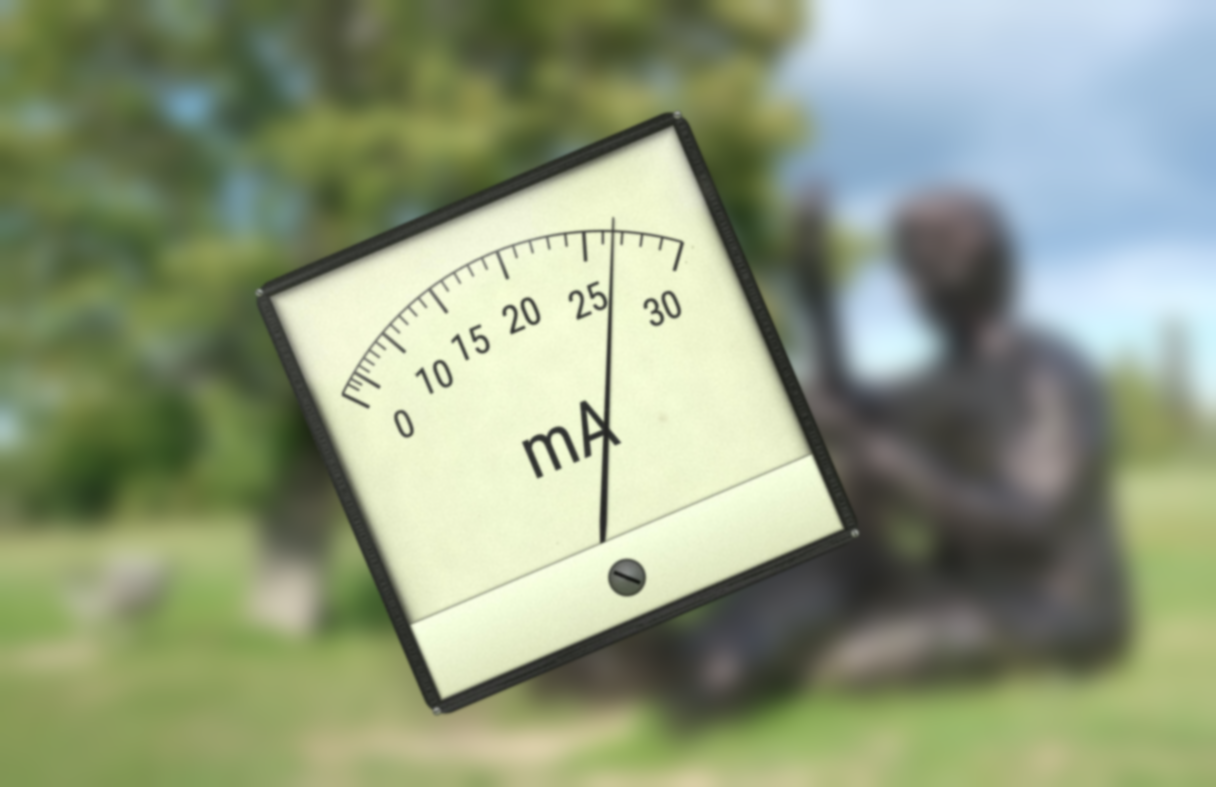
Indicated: {"value": 26.5, "unit": "mA"}
